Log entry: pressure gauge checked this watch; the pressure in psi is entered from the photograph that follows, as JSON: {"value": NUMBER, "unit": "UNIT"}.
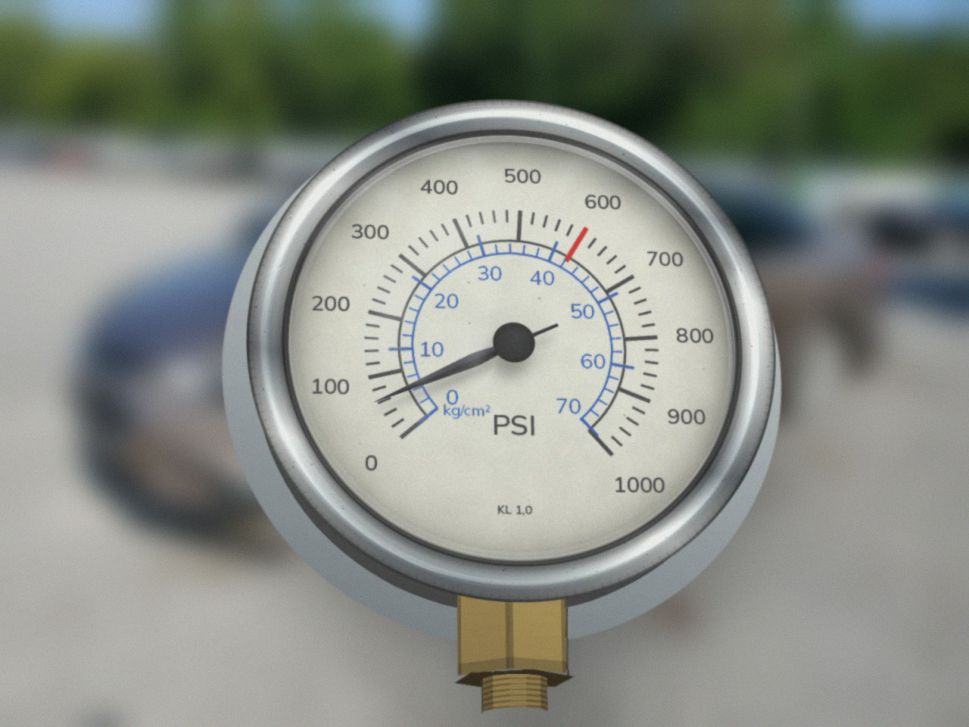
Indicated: {"value": 60, "unit": "psi"}
